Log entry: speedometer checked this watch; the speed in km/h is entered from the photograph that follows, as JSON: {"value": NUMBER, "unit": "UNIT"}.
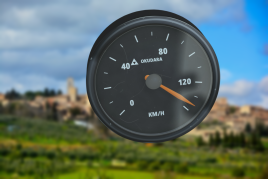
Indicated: {"value": 135, "unit": "km/h"}
